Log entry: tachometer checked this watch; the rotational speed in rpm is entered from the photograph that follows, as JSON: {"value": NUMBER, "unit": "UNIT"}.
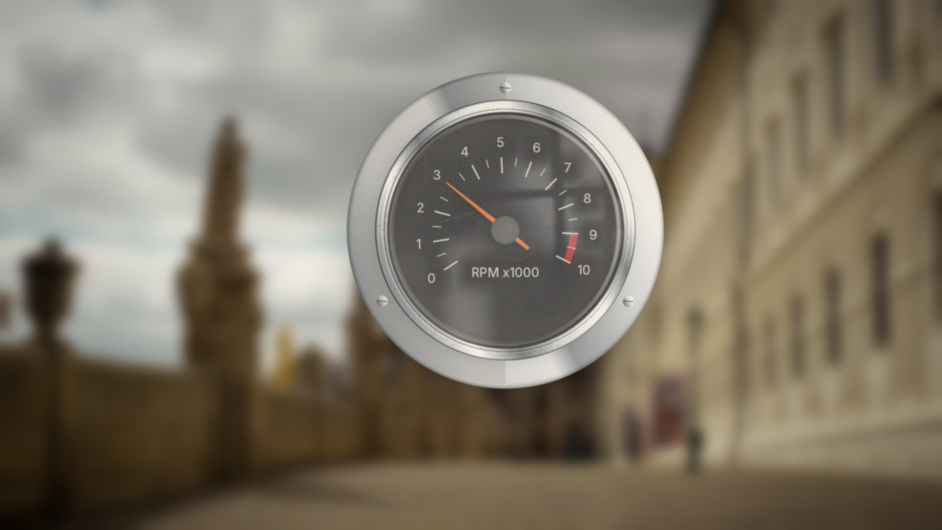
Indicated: {"value": 3000, "unit": "rpm"}
